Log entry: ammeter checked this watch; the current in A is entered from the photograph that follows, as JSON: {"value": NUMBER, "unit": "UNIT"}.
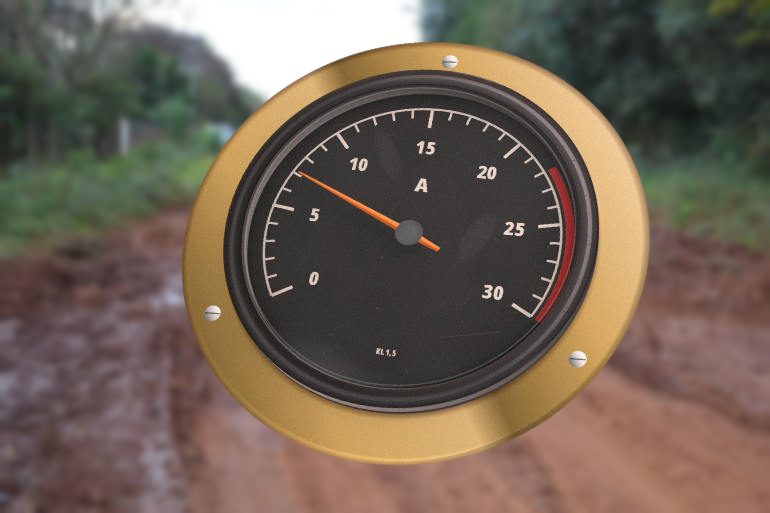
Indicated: {"value": 7, "unit": "A"}
